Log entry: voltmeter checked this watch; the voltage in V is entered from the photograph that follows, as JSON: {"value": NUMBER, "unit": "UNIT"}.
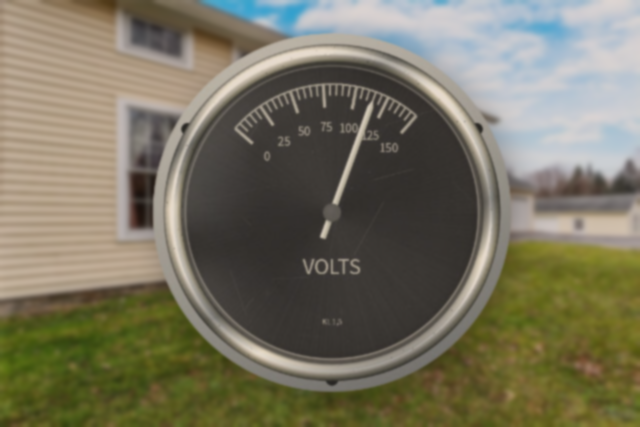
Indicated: {"value": 115, "unit": "V"}
